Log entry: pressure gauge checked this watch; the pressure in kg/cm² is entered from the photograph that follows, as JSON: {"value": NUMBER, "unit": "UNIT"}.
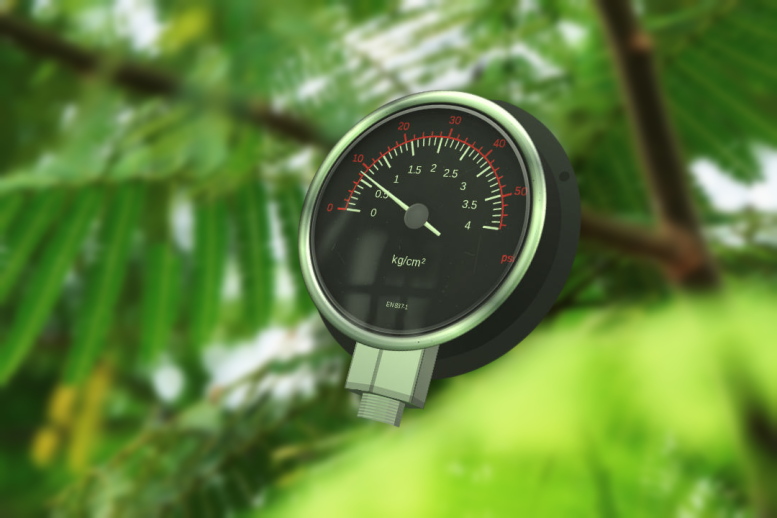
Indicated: {"value": 0.6, "unit": "kg/cm²"}
